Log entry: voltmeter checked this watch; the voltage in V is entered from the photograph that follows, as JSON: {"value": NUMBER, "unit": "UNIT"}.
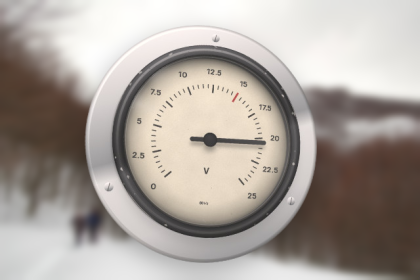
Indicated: {"value": 20.5, "unit": "V"}
